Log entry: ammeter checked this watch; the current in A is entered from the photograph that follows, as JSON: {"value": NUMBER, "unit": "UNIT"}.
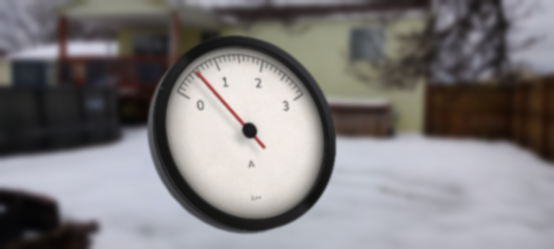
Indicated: {"value": 0.5, "unit": "A"}
